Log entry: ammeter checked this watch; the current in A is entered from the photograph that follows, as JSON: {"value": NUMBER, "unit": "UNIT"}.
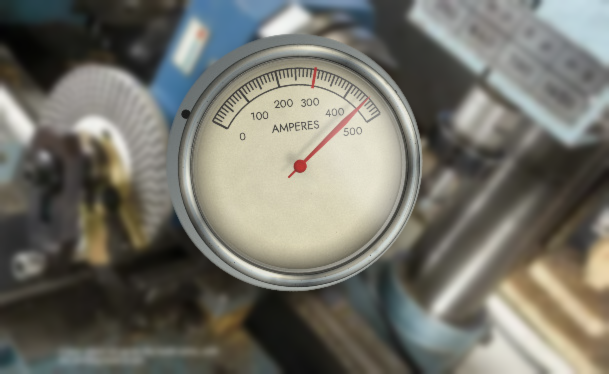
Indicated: {"value": 450, "unit": "A"}
